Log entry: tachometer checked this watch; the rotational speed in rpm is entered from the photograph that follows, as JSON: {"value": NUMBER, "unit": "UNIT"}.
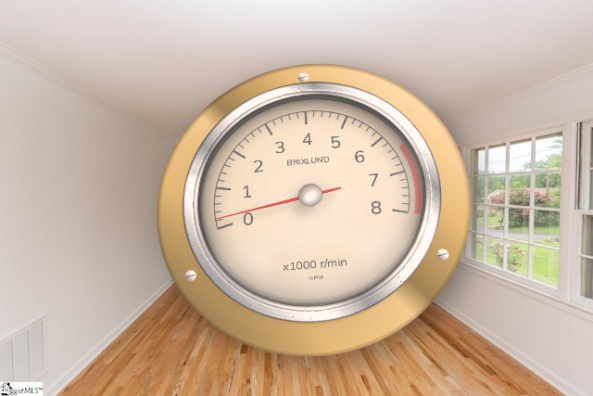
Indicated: {"value": 200, "unit": "rpm"}
